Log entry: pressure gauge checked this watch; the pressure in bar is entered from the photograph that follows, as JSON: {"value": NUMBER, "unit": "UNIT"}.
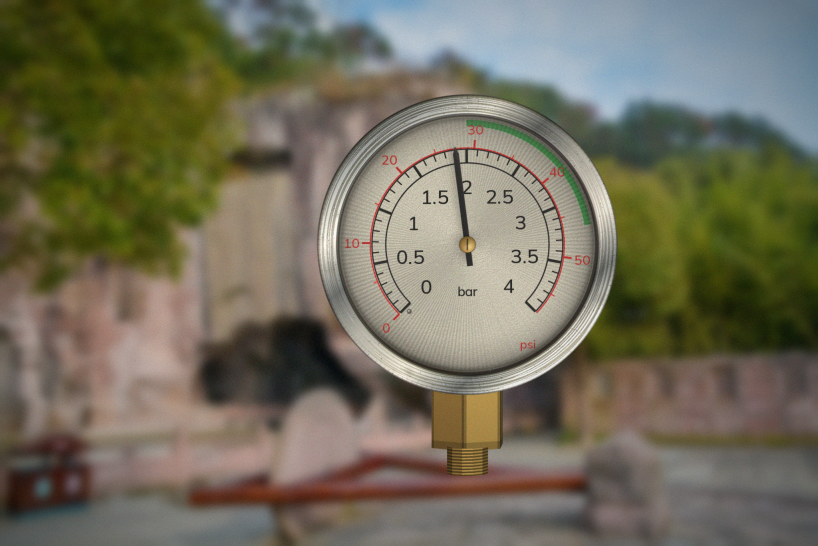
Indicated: {"value": 1.9, "unit": "bar"}
